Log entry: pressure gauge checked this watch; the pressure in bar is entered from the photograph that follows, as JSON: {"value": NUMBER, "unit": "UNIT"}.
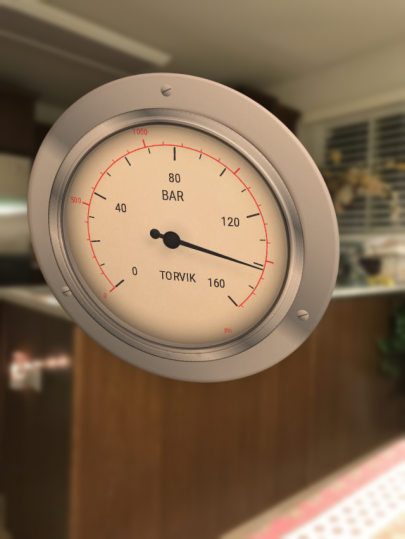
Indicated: {"value": 140, "unit": "bar"}
